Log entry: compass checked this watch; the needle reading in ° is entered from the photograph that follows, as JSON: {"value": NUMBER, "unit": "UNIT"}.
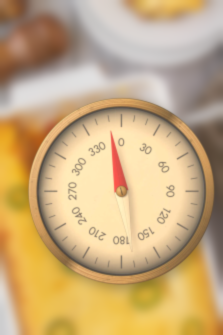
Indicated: {"value": 350, "unit": "°"}
